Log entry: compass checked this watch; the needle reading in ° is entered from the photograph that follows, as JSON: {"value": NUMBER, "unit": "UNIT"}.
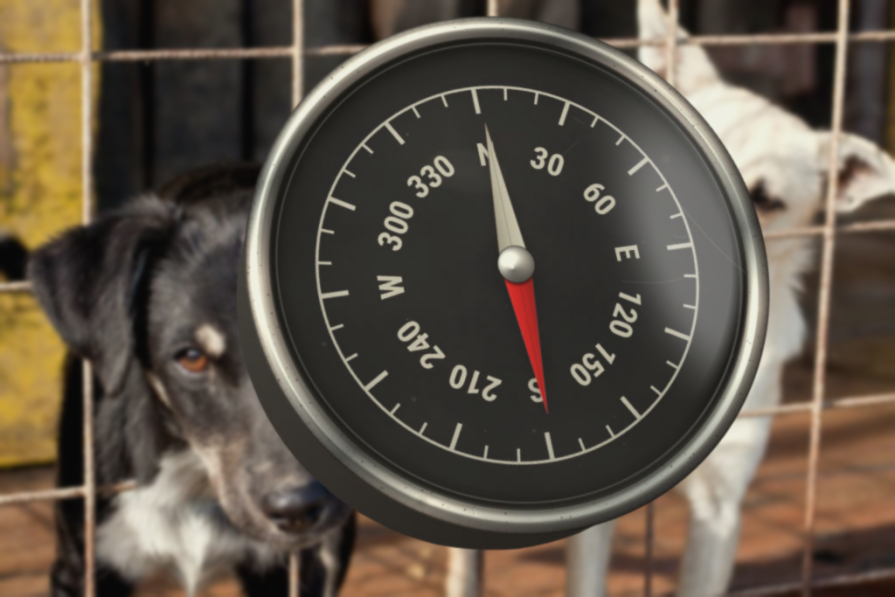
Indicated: {"value": 180, "unit": "°"}
